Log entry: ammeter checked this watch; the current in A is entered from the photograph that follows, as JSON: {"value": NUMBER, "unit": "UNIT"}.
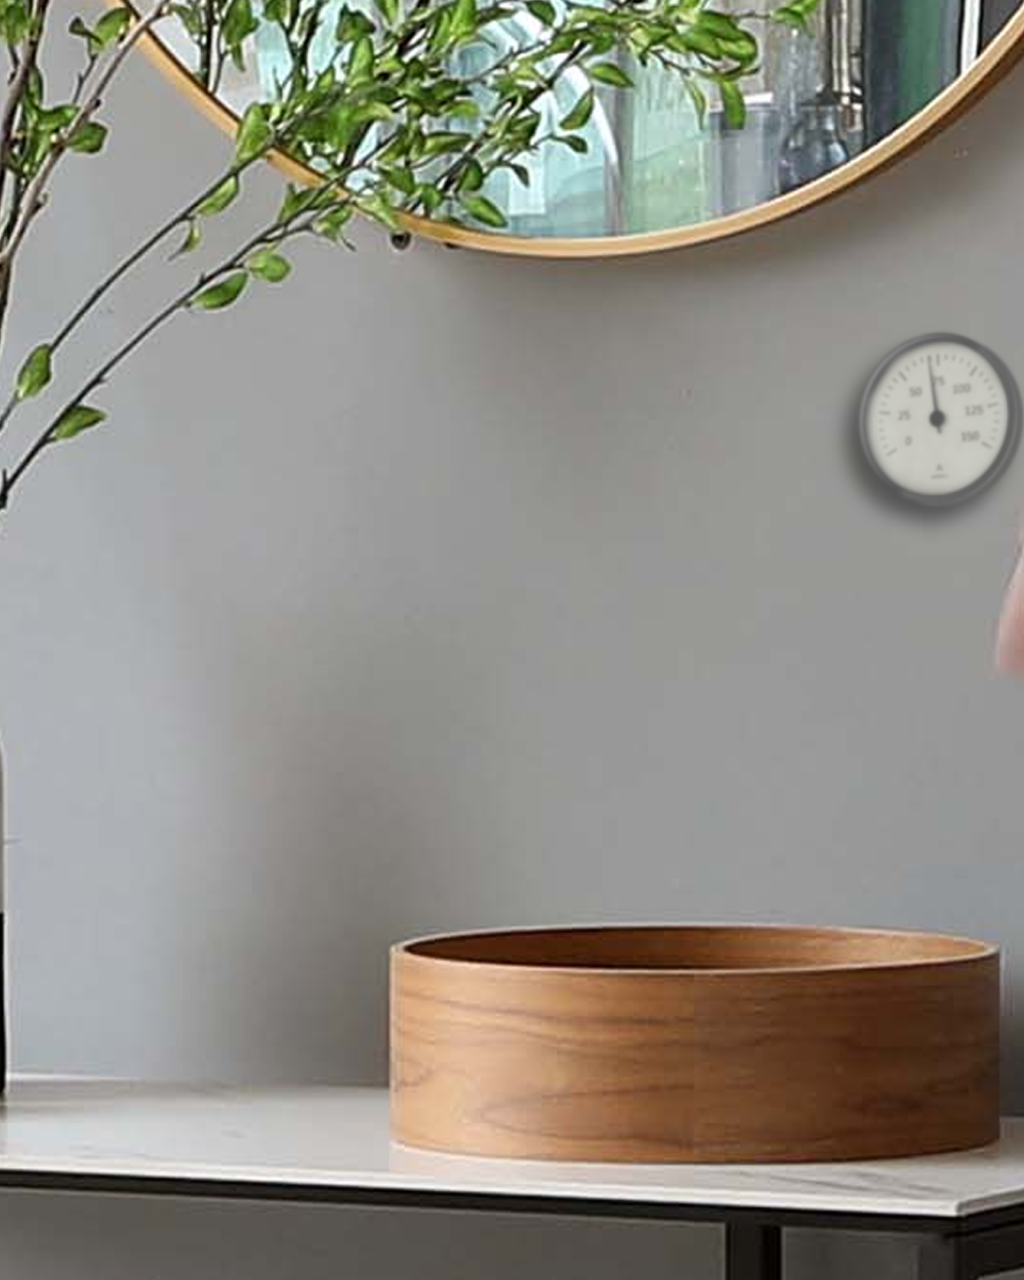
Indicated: {"value": 70, "unit": "A"}
